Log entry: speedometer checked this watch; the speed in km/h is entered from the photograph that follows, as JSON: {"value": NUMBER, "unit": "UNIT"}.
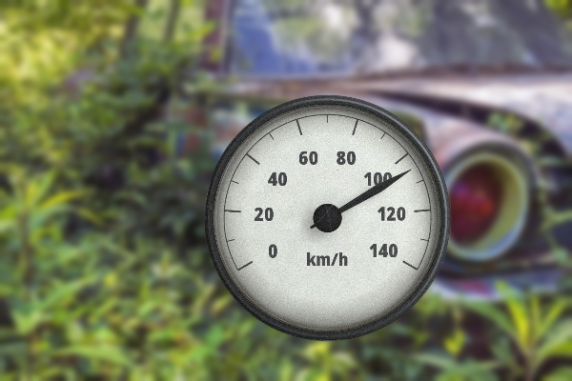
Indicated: {"value": 105, "unit": "km/h"}
